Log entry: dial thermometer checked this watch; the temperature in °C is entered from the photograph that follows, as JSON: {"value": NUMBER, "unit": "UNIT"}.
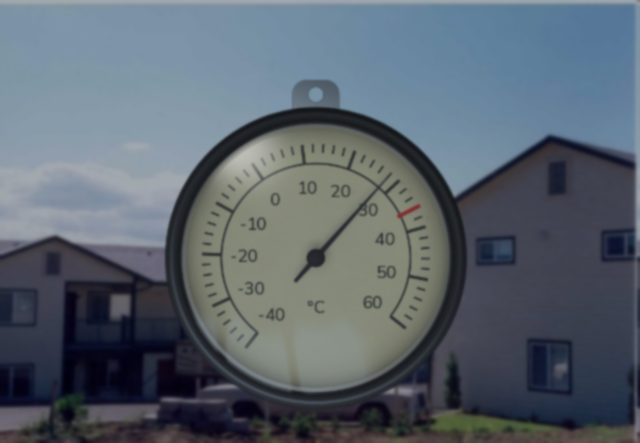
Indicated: {"value": 28, "unit": "°C"}
